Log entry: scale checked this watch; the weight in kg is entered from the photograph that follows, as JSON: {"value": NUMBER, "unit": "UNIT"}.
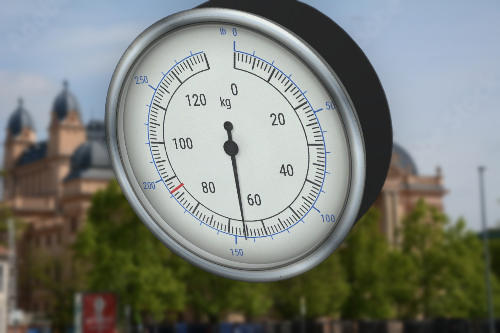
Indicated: {"value": 65, "unit": "kg"}
